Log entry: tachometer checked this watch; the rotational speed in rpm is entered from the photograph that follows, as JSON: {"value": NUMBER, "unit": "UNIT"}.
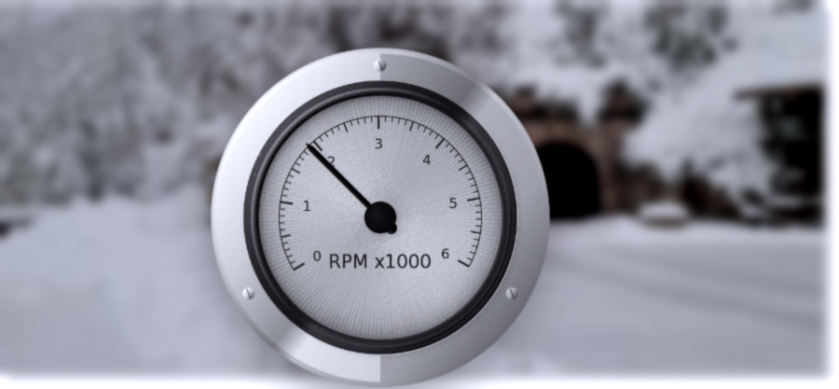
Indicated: {"value": 1900, "unit": "rpm"}
